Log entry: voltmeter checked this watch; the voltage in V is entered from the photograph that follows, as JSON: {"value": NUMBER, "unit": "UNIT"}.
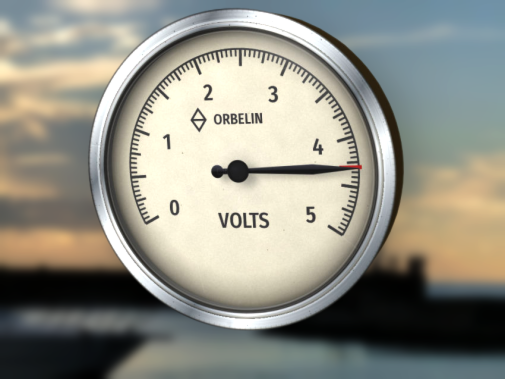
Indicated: {"value": 4.3, "unit": "V"}
